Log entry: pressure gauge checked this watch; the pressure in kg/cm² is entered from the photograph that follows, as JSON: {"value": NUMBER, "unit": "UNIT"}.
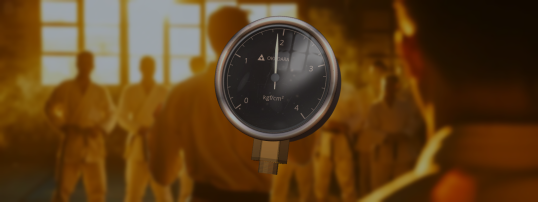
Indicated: {"value": 1.9, "unit": "kg/cm²"}
